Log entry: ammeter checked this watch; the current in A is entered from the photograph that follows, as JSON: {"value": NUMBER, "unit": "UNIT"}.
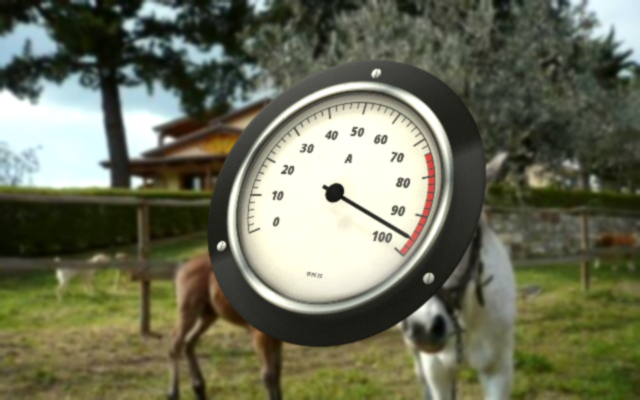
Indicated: {"value": 96, "unit": "A"}
